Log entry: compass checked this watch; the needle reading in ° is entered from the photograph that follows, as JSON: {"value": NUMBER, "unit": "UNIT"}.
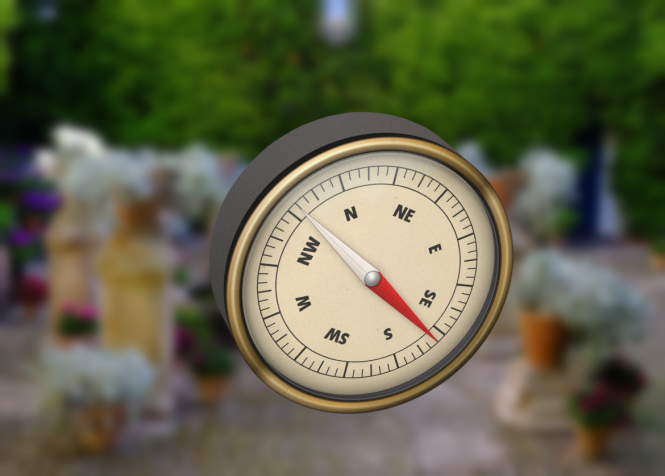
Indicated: {"value": 155, "unit": "°"}
